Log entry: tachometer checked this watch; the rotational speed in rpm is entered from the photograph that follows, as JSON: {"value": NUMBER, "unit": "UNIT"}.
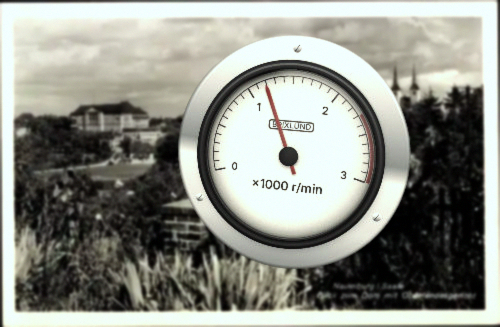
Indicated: {"value": 1200, "unit": "rpm"}
